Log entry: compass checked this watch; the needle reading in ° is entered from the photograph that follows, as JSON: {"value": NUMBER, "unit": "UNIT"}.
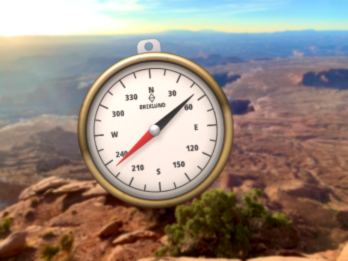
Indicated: {"value": 232.5, "unit": "°"}
